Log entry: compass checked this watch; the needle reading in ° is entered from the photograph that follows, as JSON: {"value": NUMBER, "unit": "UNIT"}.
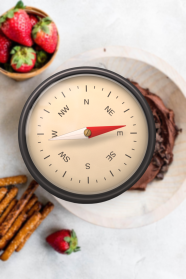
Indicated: {"value": 80, "unit": "°"}
